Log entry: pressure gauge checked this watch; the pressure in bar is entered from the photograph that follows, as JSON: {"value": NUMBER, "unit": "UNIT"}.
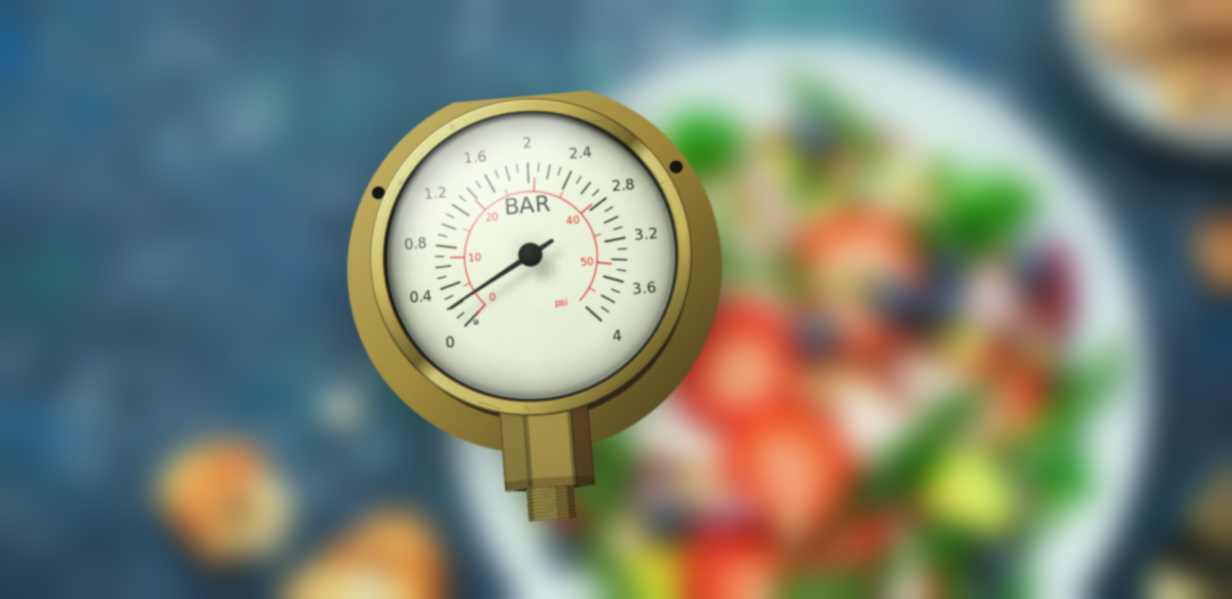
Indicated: {"value": 0.2, "unit": "bar"}
